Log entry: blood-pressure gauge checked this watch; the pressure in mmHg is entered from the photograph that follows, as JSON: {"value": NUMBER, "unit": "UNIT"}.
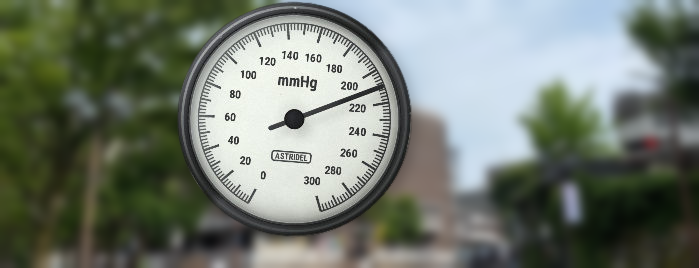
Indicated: {"value": 210, "unit": "mmHg"}
